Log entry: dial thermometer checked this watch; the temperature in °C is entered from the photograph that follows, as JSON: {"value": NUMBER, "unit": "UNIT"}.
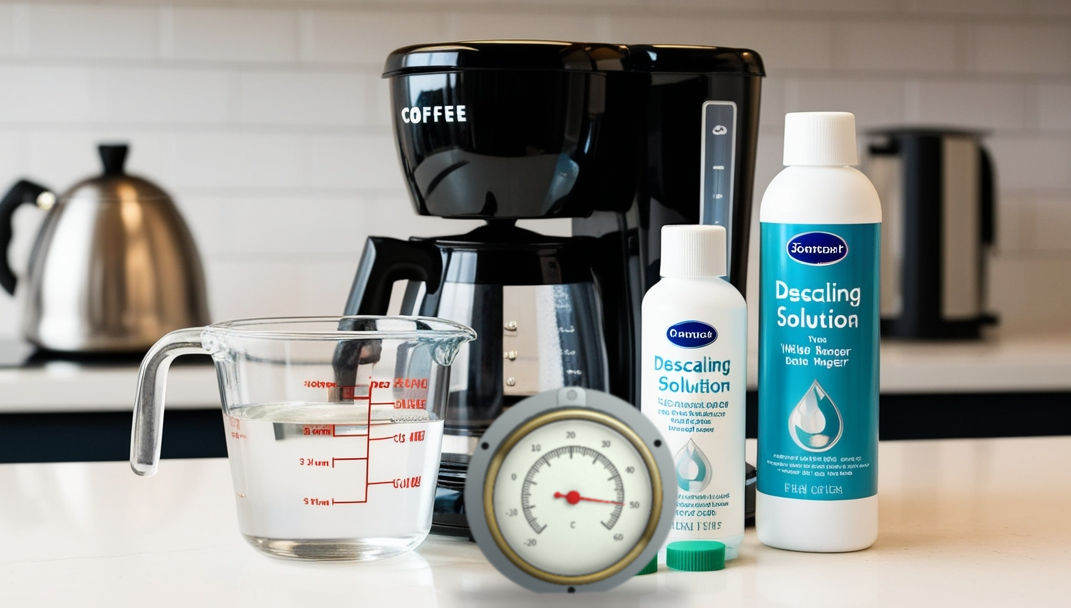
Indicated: {"value": 50, "unit": "°C"}
